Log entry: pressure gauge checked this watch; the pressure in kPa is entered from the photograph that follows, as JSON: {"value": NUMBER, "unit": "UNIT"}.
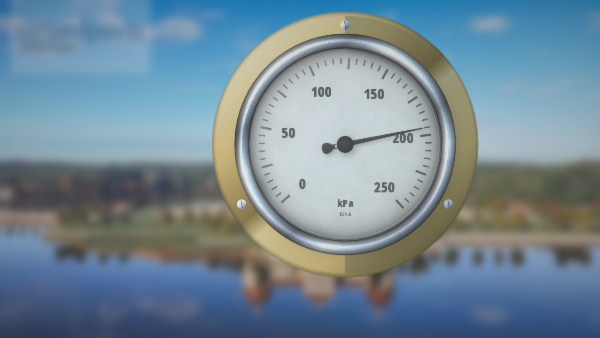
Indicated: {"value": 195, "unit": "kPa"}
